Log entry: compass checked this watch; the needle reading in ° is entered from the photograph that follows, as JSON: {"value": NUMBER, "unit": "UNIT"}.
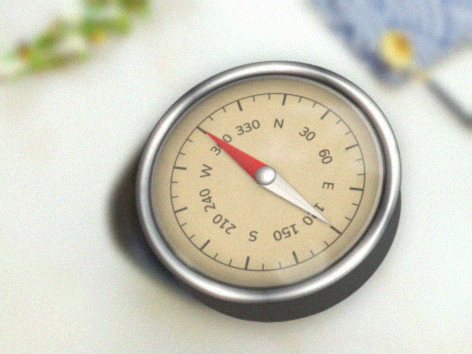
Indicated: {"value": 300, "unit": "°"}
